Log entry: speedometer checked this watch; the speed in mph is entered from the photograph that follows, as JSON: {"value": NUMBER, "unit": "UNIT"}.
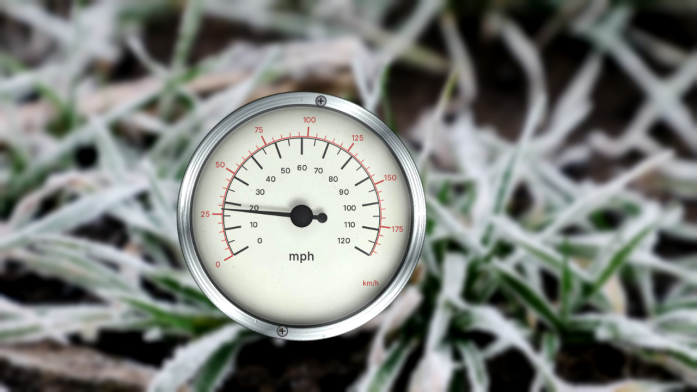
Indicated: {"value": 17.5, "unit": "mph"}
